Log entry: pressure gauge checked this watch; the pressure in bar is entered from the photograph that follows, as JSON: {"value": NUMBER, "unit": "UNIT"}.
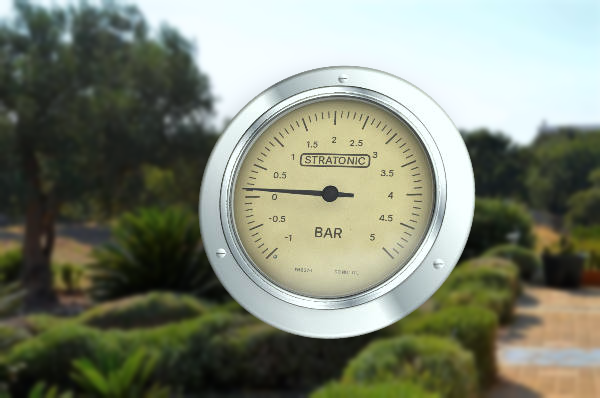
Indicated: {"value": 0.1, "unit": "bar"}
